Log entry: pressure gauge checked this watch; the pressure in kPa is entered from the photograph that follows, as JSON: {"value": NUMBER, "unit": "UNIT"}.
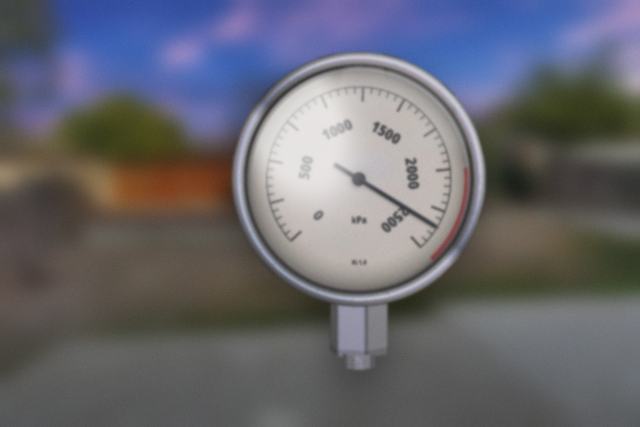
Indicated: {"value": 2350, "unit": "kPa"}
